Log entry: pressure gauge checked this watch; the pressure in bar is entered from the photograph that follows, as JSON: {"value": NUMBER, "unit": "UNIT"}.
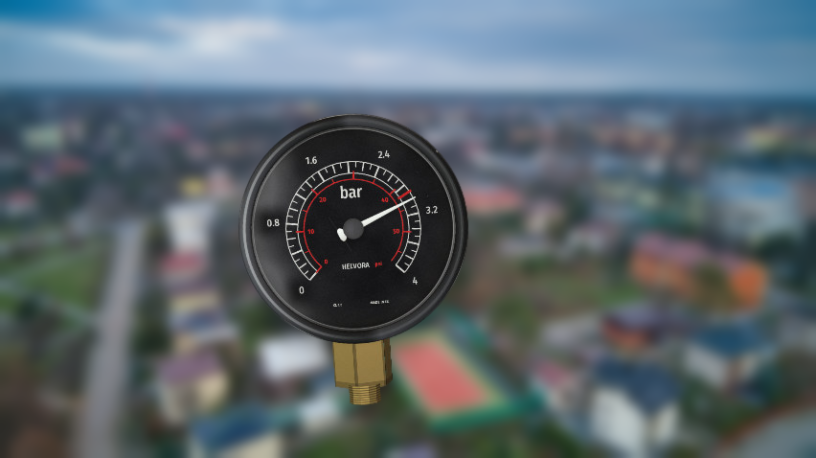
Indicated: {"value": 3, "unit": "bar"}
